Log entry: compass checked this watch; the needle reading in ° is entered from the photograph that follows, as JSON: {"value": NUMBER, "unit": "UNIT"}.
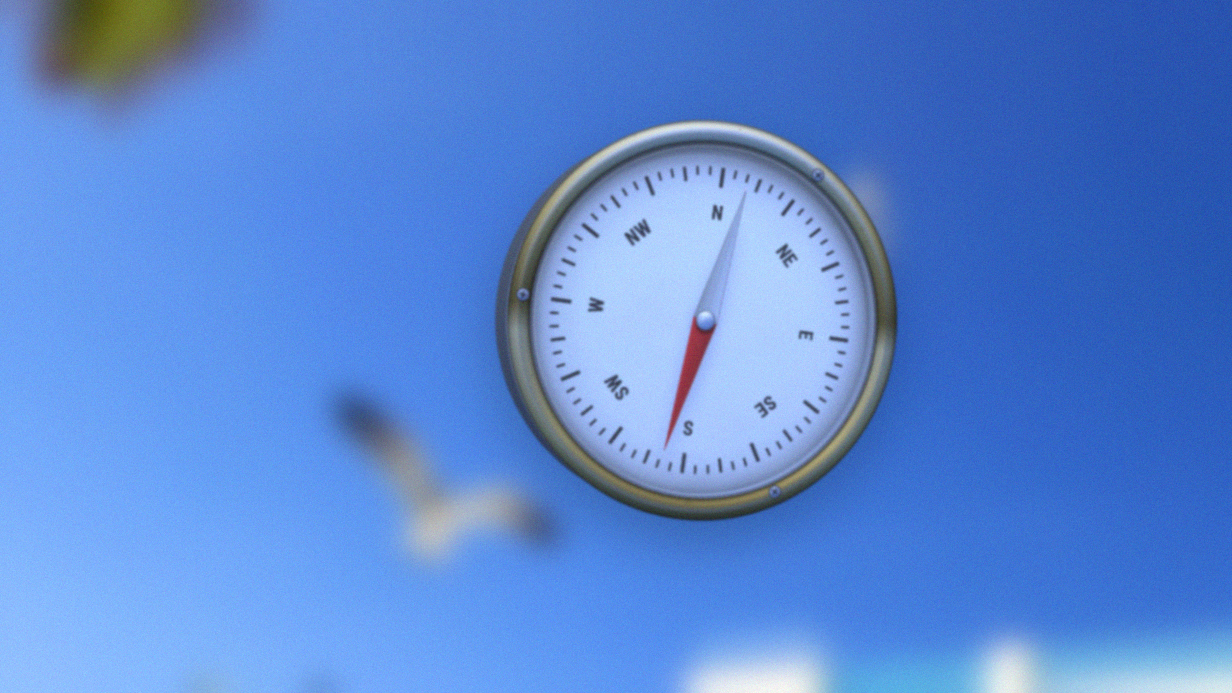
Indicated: {"value": 190, "unit": "°"}
